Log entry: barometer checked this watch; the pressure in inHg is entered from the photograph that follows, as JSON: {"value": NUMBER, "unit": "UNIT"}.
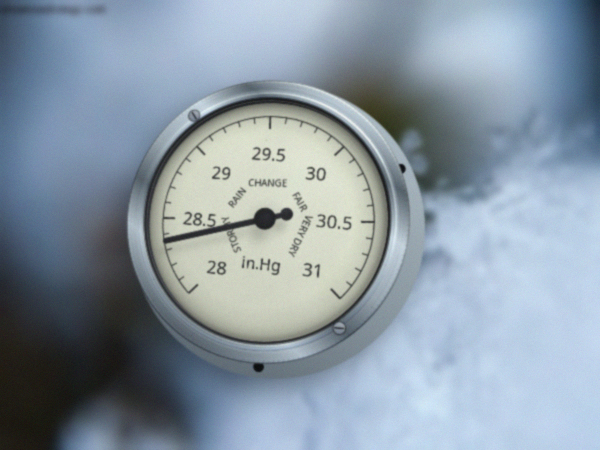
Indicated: {"value": 28.35, "unit": "inHg"}
